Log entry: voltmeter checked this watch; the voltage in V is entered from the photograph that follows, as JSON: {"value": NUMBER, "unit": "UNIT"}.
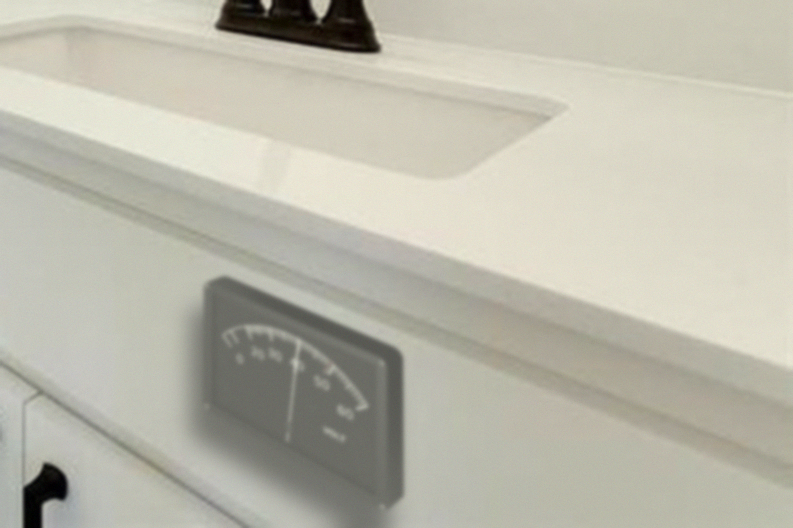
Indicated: {"value": 40, "unit": "V"}
